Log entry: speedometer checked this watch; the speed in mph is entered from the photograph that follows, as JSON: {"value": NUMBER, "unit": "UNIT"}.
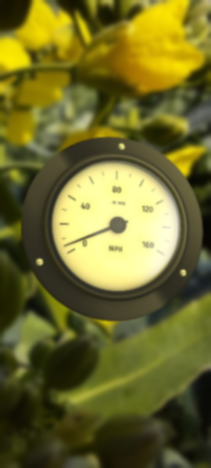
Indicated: {"value": 5, "unit": "mph"}
